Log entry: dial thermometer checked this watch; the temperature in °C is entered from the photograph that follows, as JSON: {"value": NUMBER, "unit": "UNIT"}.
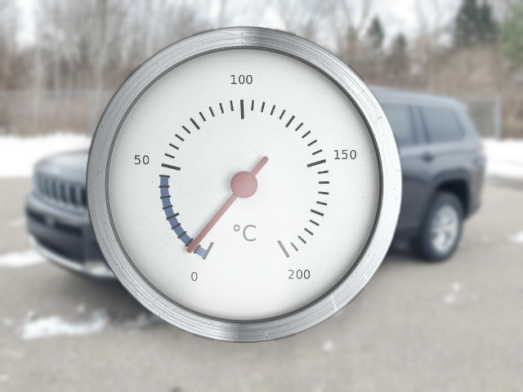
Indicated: {"value": 7.5, "unit": "°C"}
